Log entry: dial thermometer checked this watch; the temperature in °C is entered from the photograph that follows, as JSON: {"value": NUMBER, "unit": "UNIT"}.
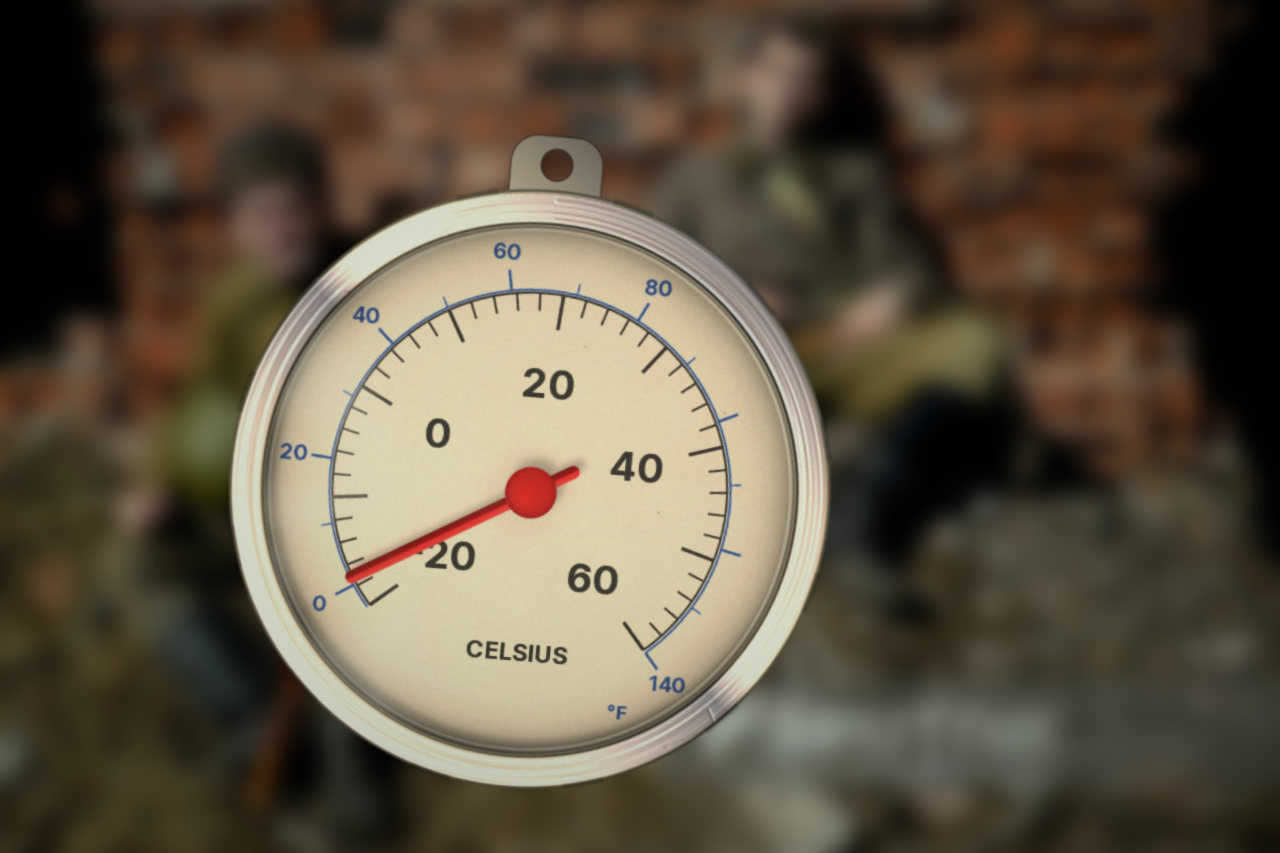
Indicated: {"value": -17, "unit": "°C"}
